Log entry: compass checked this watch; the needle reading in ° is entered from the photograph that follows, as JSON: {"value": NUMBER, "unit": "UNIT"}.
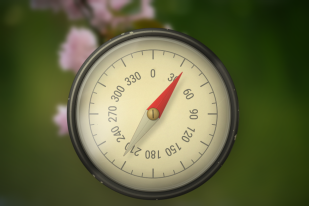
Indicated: {"value": 35, "unit": "°"}
